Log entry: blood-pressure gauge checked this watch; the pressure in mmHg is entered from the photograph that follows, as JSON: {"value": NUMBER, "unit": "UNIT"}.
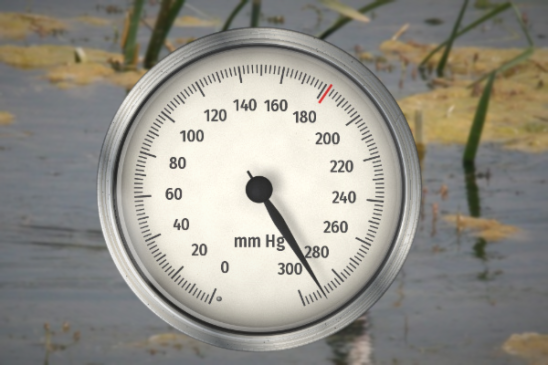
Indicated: {"value": 290, "unit": "mmHg"}
